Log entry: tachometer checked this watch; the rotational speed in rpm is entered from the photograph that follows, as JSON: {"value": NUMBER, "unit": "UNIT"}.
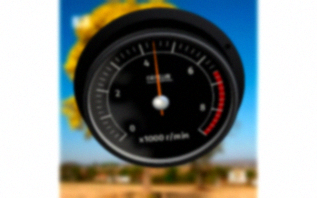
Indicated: {"value": 4400, "unit": "rpm"}
